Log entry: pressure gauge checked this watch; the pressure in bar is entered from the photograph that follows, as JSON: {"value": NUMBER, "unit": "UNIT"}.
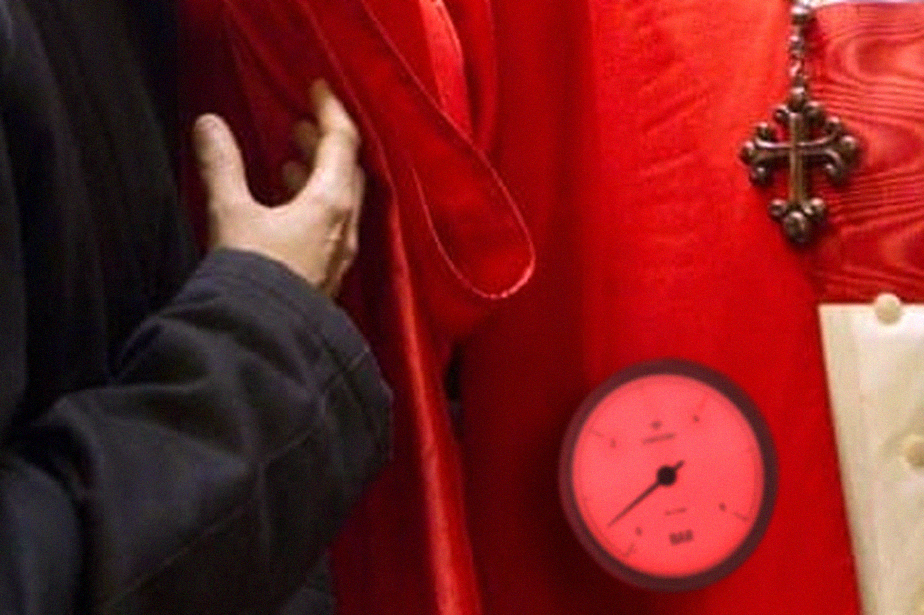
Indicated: {"value": 0.5, "unit": "bar"}
